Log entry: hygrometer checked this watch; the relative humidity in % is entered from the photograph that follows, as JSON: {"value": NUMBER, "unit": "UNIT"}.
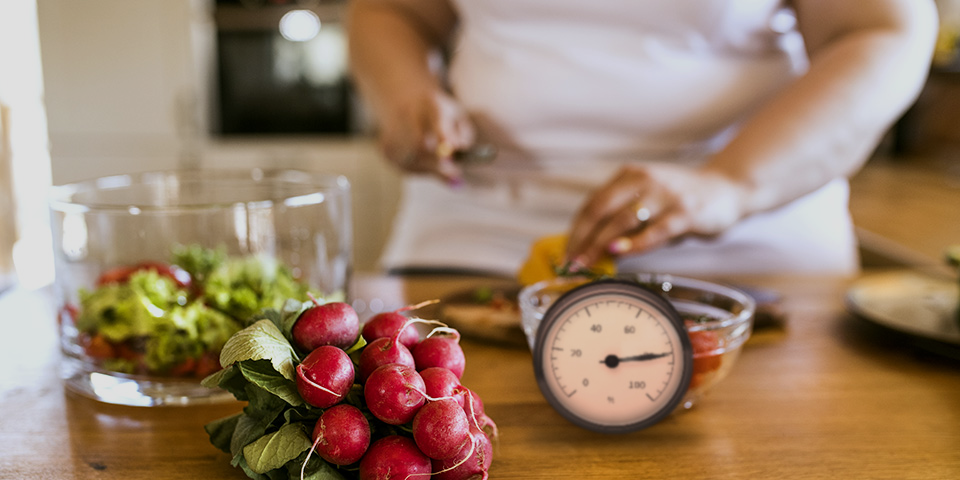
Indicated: {"value": 80, "unit": "%"}
